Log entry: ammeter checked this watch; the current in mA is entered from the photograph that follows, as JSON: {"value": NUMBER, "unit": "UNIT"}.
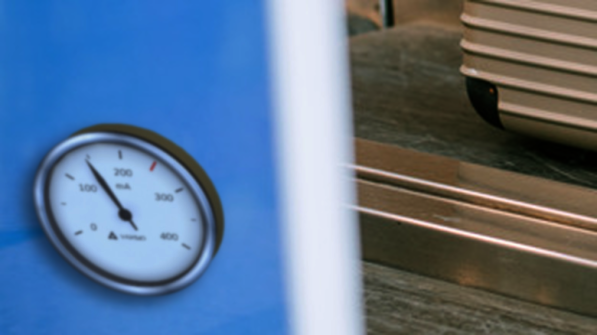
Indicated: {"value": 150, "unit": "mA"}
